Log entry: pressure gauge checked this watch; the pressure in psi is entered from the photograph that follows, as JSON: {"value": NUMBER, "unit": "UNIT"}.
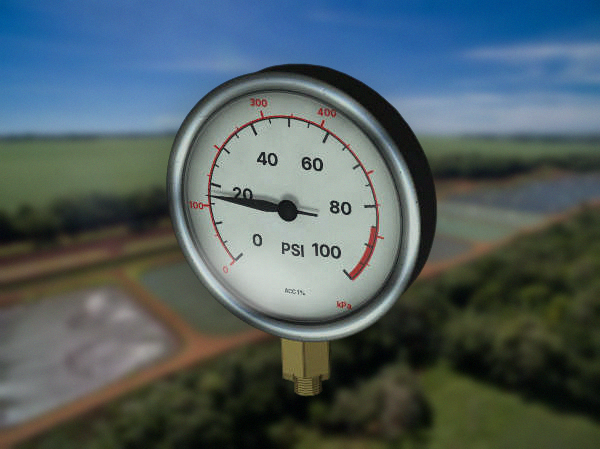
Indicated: {"value": 17.5, "unit": "psi"}
